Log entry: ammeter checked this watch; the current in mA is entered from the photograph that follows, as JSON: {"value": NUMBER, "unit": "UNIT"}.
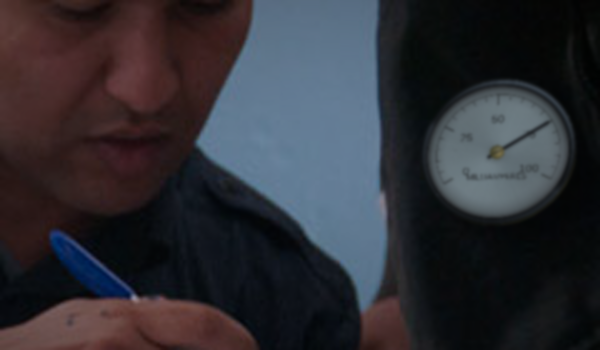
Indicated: {"value": 75, "unit": "mA"}
